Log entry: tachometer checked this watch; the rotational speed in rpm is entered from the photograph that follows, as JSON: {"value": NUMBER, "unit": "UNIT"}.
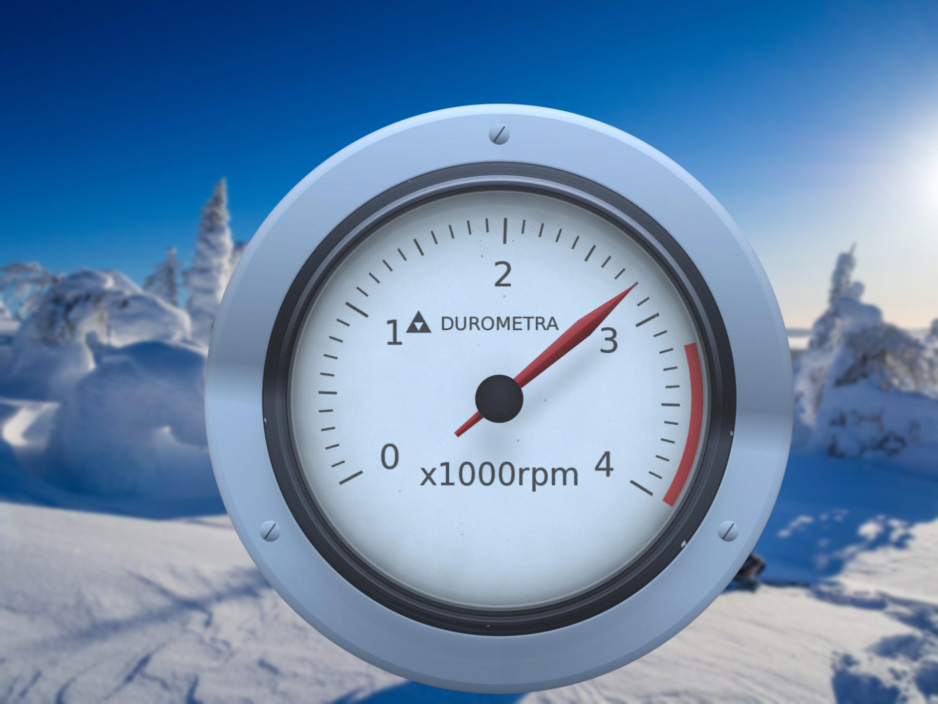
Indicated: {"value": 2800, "unit": "rpm"}
